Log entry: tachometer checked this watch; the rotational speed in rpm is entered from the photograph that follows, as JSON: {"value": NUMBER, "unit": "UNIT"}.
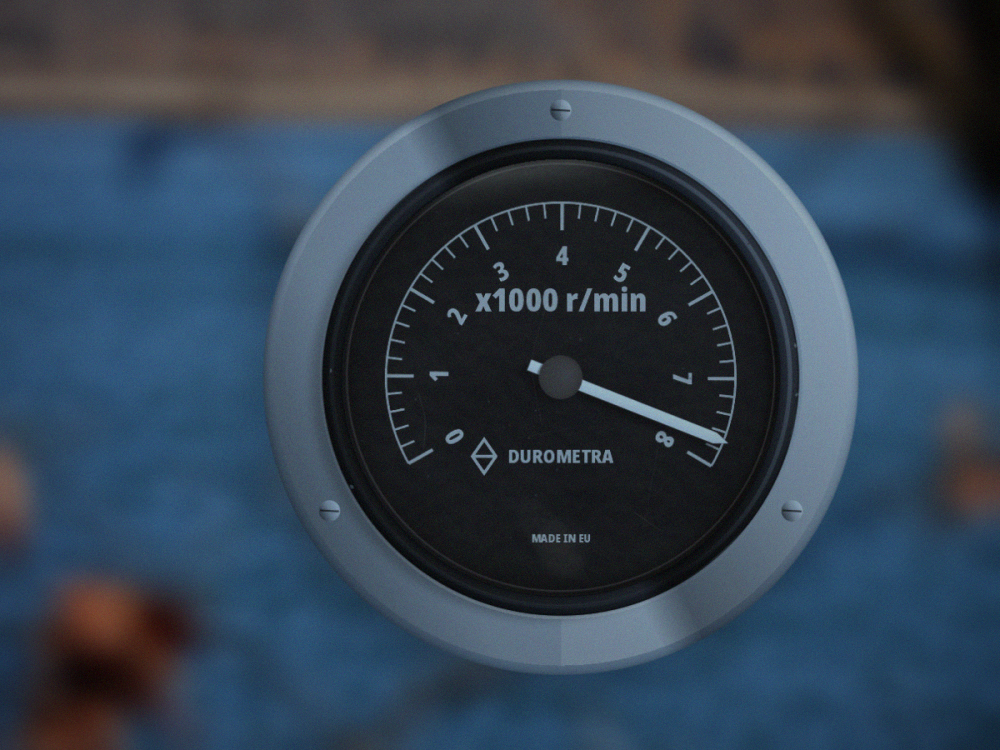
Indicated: {"value": 7700, "unit": "rpm"}
